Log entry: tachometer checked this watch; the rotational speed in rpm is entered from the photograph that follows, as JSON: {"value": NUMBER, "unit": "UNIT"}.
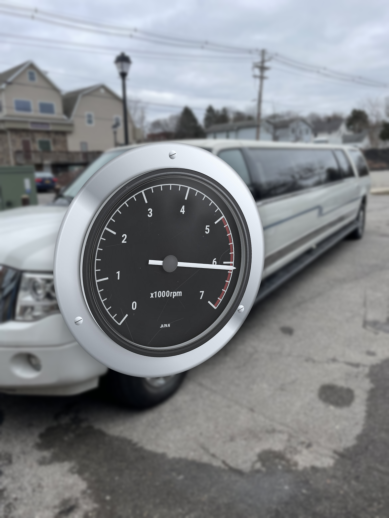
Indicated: {"value": 6100, "unit": "rpm"}
